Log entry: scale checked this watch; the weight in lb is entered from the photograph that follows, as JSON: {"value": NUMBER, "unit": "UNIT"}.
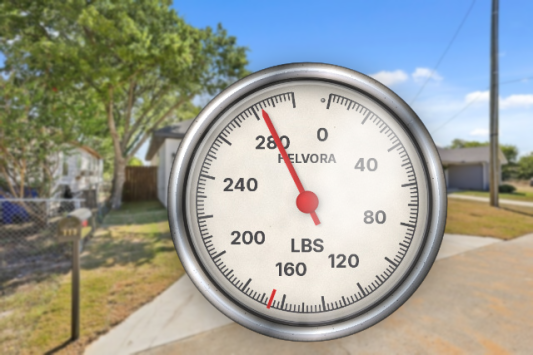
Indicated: {"value": 284, "unit": "lb"}
